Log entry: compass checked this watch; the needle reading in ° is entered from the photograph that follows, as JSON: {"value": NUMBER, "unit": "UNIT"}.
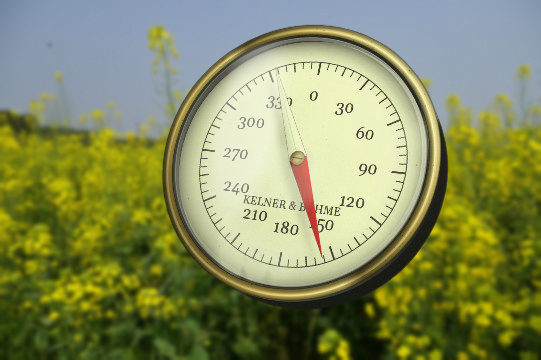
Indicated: {"value": 155, "unit": "°"}
